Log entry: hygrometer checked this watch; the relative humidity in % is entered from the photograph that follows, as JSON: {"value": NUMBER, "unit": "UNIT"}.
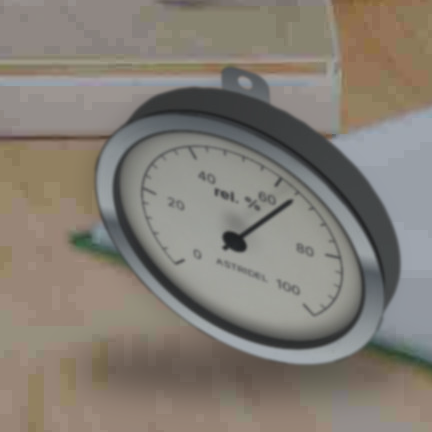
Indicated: {"value": 64, "unit": "%"}
